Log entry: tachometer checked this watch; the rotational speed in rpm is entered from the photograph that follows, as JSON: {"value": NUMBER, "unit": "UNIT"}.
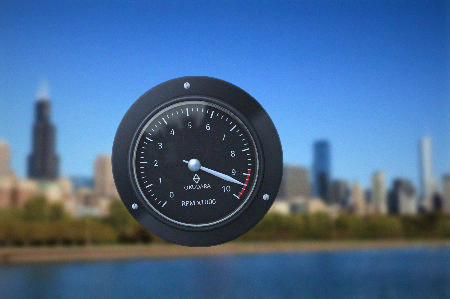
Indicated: {"value": 9400, "unit": "rpm"}
